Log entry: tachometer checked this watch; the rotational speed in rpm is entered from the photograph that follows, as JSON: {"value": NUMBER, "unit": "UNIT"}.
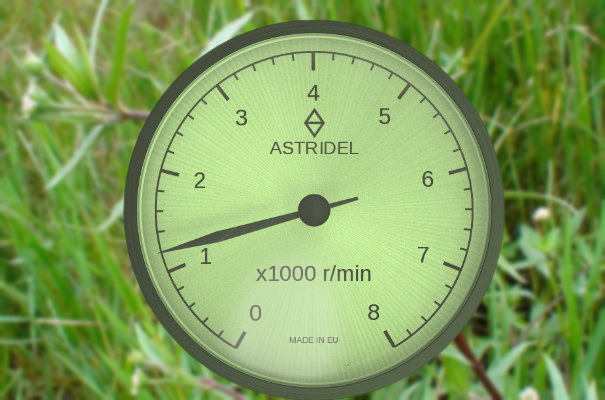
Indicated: {"value": 1200, "unit": "rpm"}
